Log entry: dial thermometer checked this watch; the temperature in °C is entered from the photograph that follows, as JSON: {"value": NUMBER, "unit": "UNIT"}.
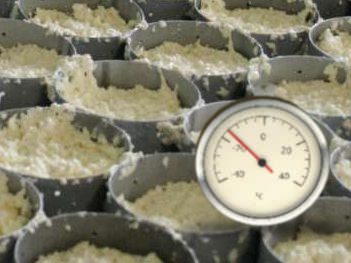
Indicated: {"value": -16, "unit": "°C"}
